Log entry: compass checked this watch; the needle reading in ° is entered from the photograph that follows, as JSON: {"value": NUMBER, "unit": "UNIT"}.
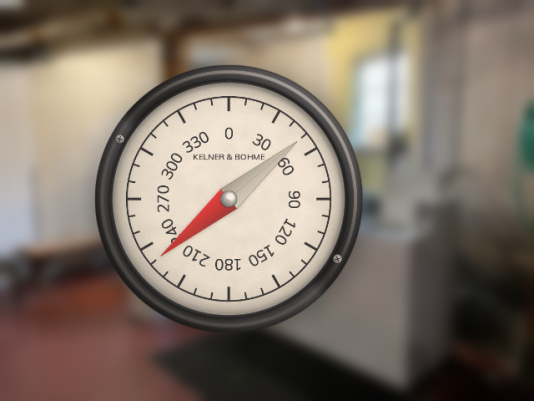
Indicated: {"value": 230, "unit": "°"}
